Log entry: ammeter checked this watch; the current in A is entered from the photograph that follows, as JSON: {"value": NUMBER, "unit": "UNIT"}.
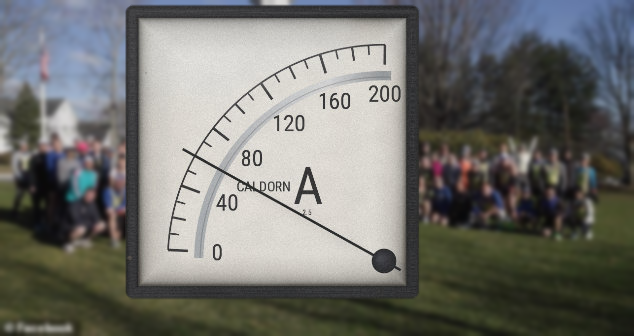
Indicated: {"value": 60, "unit": "A"}
